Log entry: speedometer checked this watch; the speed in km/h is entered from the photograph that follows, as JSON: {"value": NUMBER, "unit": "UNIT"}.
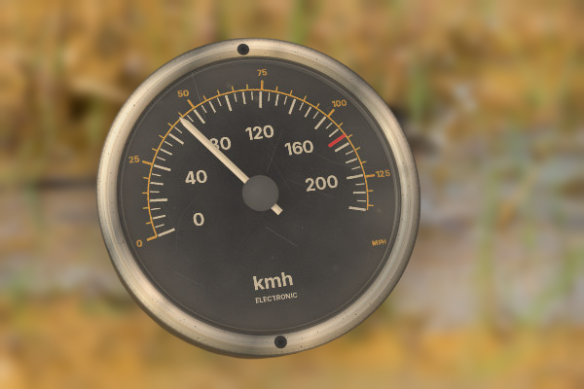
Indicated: {"value": 70, "unit": "km/h"}
